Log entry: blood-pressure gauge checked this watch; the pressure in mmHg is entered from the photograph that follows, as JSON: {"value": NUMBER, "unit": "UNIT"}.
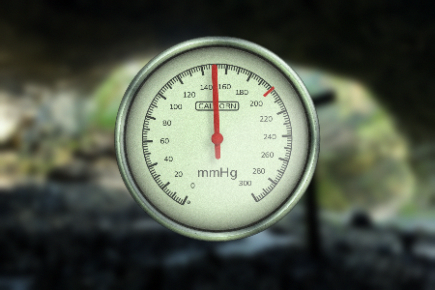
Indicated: {"value": 150, "unit": "mmHg"}
